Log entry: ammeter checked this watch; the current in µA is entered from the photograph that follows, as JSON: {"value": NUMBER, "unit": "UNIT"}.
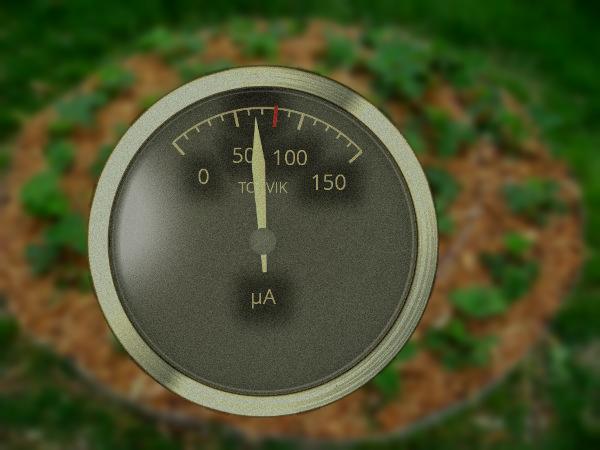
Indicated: {"value": 65, "unit": "µA"}
